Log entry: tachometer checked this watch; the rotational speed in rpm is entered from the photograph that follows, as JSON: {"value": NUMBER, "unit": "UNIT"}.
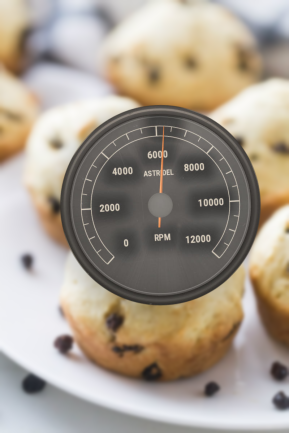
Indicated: {"value": 6250, "unit": "rpm"}
